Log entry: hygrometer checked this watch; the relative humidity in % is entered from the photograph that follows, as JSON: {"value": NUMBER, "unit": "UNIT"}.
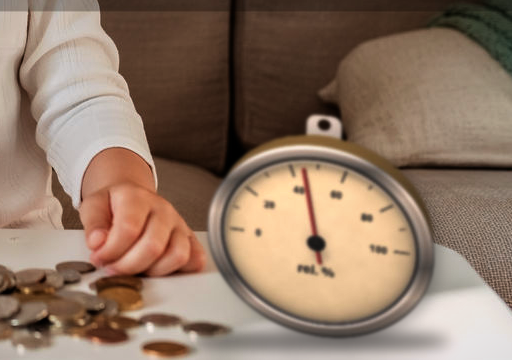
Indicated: {"value": 45, "unit": "%"}
